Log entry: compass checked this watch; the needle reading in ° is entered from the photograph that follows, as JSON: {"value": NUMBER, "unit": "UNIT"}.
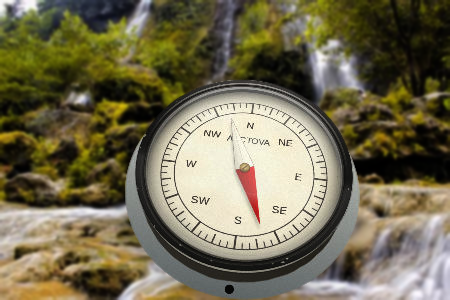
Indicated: {"value": 160, "unit": "°"}
